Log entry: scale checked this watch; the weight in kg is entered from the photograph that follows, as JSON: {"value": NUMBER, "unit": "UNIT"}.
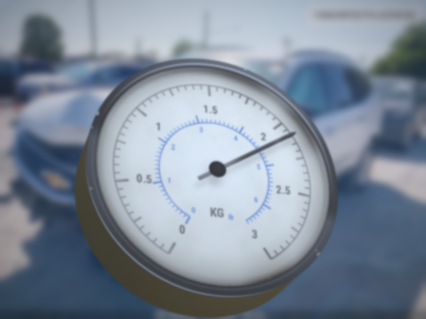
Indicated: {"value": 2.1, "unit": "kg"}
